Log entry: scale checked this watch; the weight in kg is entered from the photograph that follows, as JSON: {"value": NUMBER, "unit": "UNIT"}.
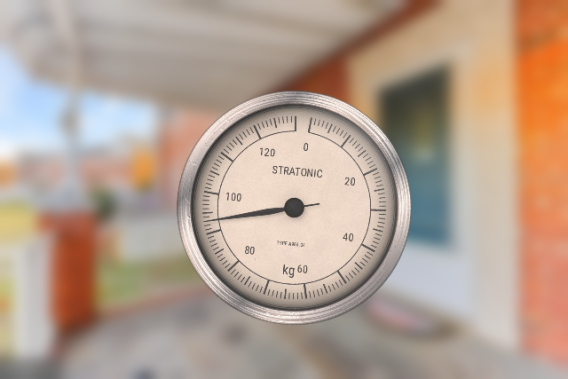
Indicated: {"value": 93, "unit": "kg"}
